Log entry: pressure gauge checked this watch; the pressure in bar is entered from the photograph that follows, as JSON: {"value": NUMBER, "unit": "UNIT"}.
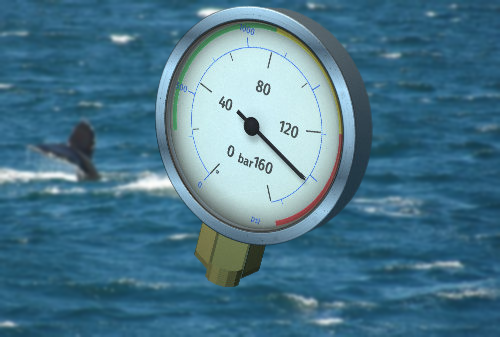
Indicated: {"value": 140, "unit": "bar"}
